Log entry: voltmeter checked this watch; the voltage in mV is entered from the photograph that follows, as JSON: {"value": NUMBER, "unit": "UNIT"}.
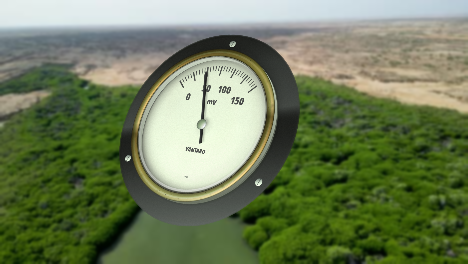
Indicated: {"value": 50, "unit": "mV"}
